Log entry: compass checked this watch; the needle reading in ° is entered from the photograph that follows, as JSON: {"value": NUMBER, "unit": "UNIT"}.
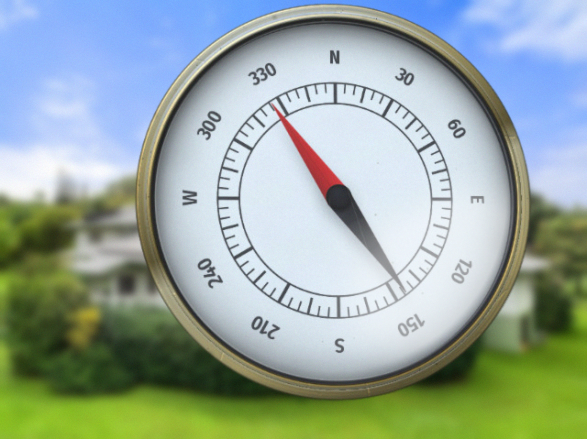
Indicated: {"value": 325, "unit": "°"}
